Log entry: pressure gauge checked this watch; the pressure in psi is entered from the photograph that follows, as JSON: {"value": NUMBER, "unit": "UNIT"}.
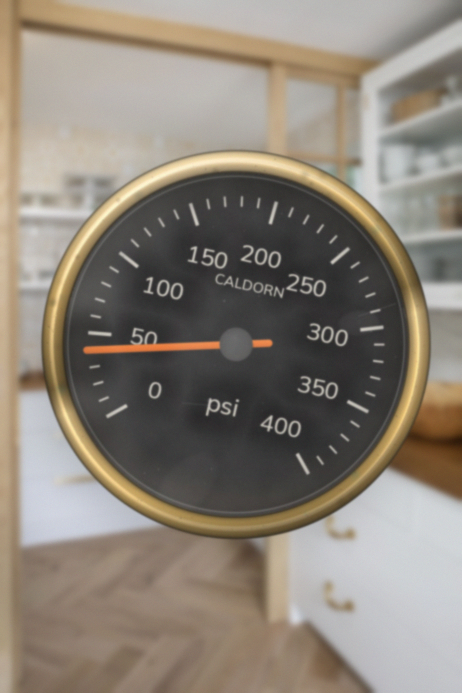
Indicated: {"value": 40, "unit": "psi"}
